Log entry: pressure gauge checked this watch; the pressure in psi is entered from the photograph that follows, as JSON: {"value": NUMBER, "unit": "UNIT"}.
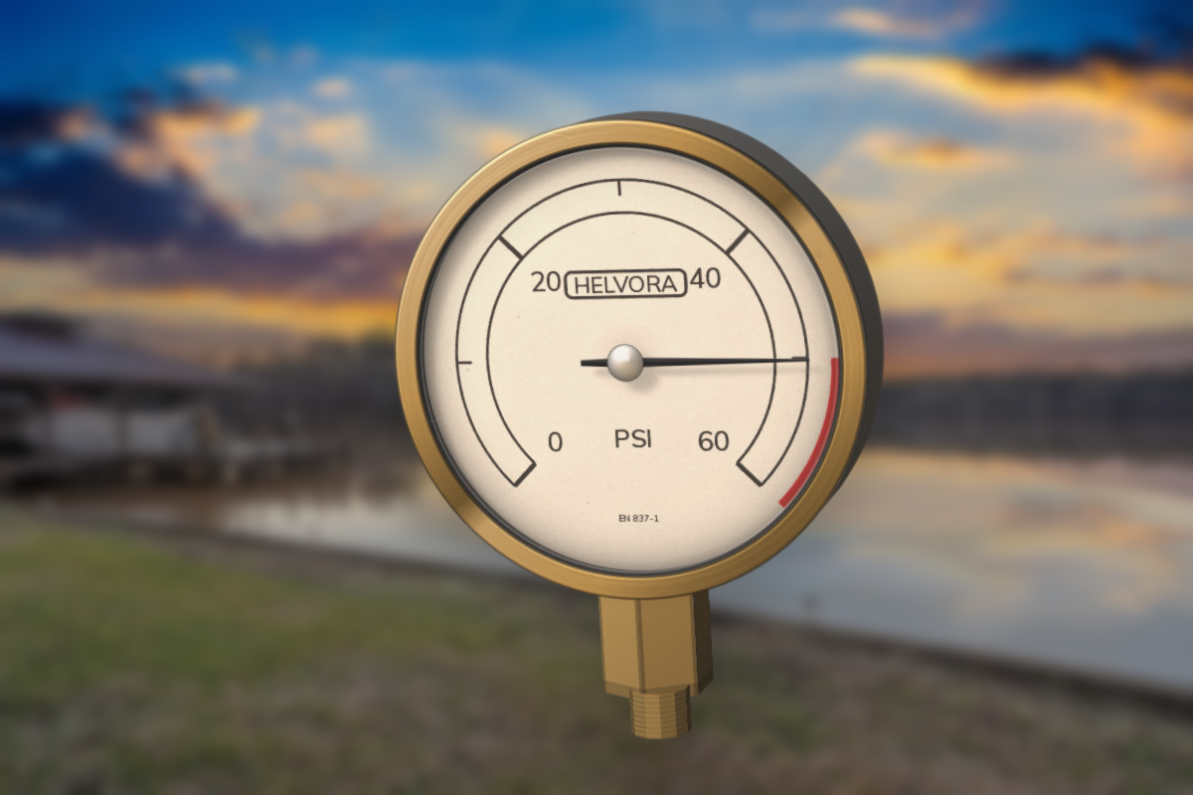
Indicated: {"value": 50, "unit": "psi"}
